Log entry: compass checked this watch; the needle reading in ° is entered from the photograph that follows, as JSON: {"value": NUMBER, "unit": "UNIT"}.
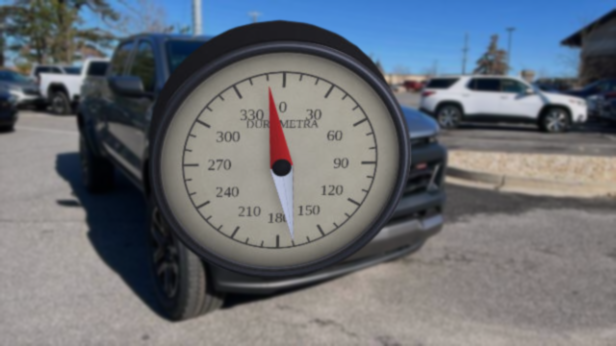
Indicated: {"value": 350, "unit": "°"}
